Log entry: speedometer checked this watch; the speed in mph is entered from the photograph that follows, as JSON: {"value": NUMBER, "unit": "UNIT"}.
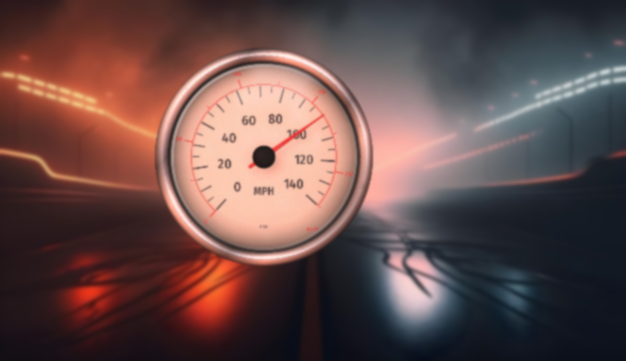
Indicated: {"value": 100, "unit": "mph"}
